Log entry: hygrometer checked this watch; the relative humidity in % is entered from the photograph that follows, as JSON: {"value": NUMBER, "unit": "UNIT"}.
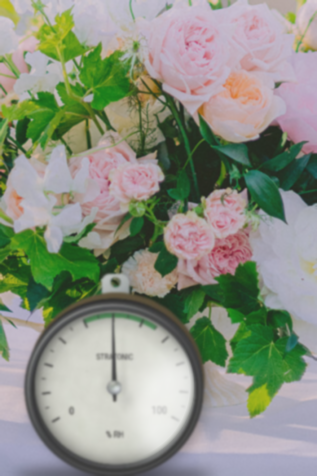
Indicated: {"value": 50, "unit": "%"}
